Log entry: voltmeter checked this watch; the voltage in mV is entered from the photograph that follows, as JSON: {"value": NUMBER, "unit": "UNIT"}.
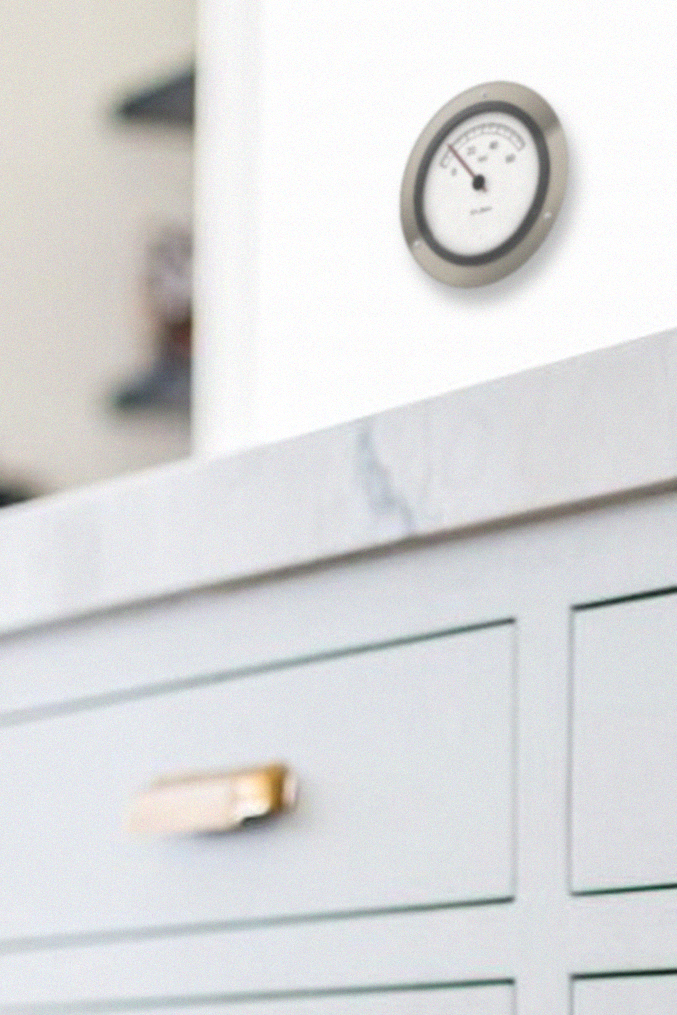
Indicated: {"value": 10, "unit": "mV"}
